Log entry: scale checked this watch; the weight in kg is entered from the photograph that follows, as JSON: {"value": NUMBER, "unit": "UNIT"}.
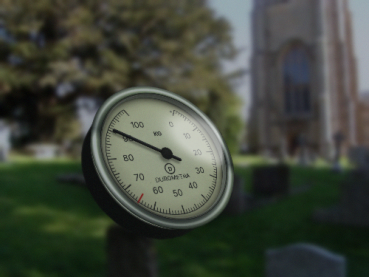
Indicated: {"value": 90, "unit": "kg"}
